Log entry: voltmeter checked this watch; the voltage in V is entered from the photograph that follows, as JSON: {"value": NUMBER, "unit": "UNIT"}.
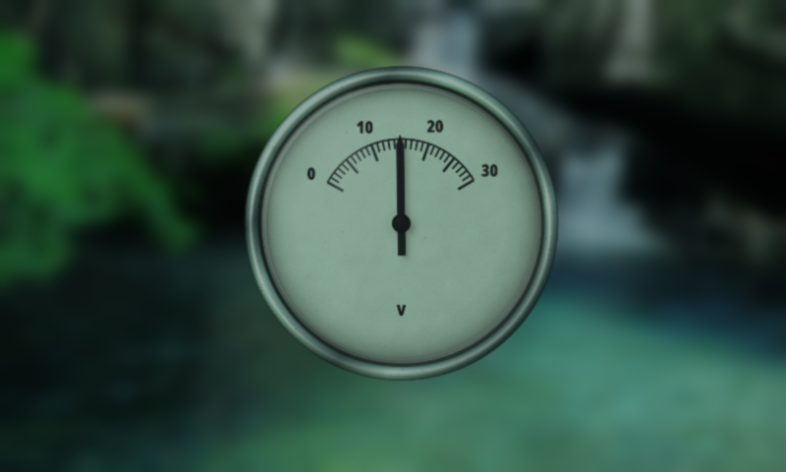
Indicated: {"value": 15, "unit": "V"}
